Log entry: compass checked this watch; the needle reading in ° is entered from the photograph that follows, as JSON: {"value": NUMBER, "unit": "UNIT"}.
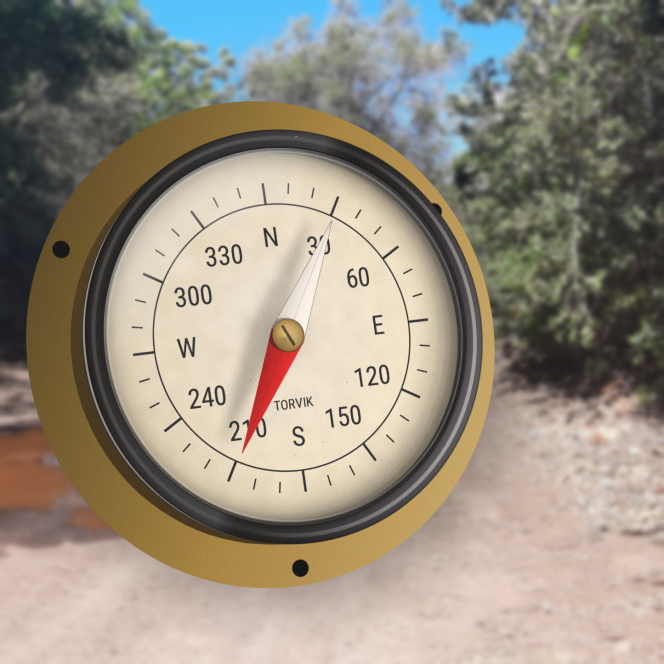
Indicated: {"value": 210, "unit": "°"}
